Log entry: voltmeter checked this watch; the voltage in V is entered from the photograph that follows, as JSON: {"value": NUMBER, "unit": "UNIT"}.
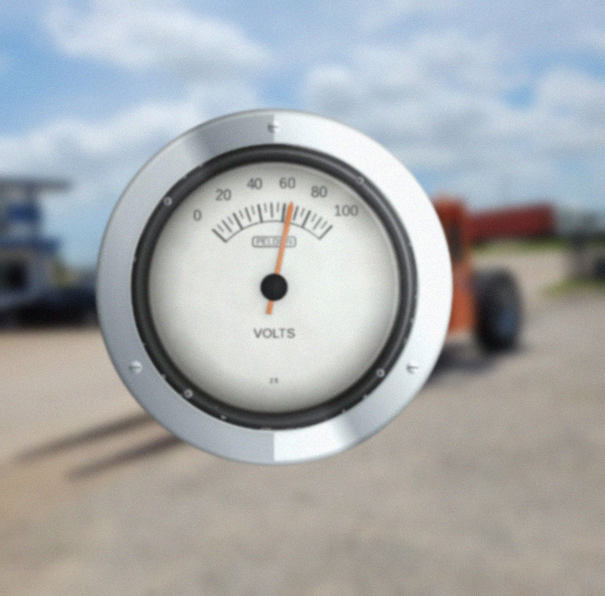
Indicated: {"value": 65, "unit": "V"}
